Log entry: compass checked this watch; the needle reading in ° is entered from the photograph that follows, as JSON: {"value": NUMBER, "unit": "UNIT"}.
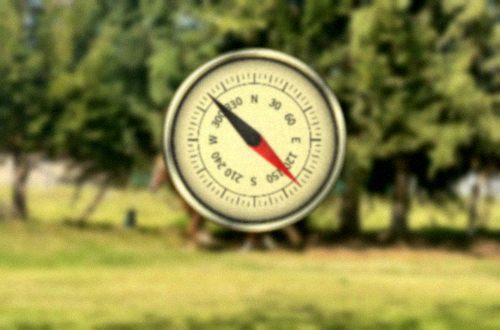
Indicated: {"value": 135, "unit": "°"}
